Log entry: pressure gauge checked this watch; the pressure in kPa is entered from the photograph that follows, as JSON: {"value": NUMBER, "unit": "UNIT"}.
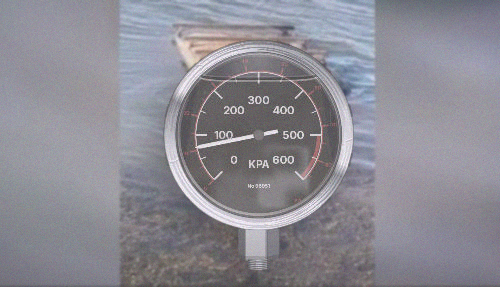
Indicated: {"value": 75, "unit": "kPa"}
